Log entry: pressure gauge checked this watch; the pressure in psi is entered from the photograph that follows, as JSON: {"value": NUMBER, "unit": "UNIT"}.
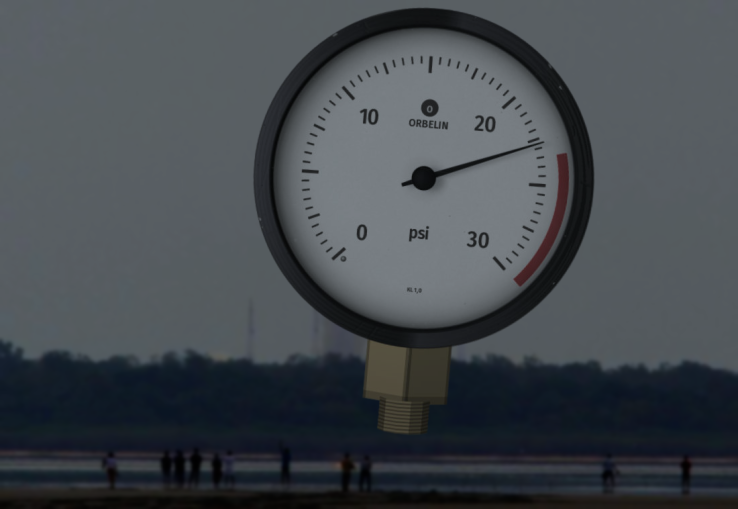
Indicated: {"value": 22.75, "unit": "psi"}
